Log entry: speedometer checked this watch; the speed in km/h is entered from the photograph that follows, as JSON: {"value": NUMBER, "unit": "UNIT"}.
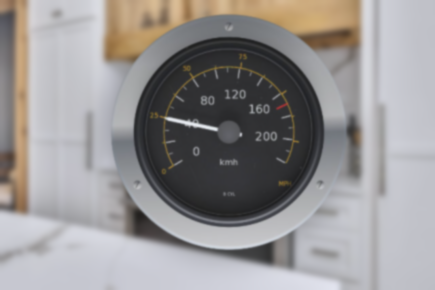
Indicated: {"value": 40, "unit": "km/h"}
